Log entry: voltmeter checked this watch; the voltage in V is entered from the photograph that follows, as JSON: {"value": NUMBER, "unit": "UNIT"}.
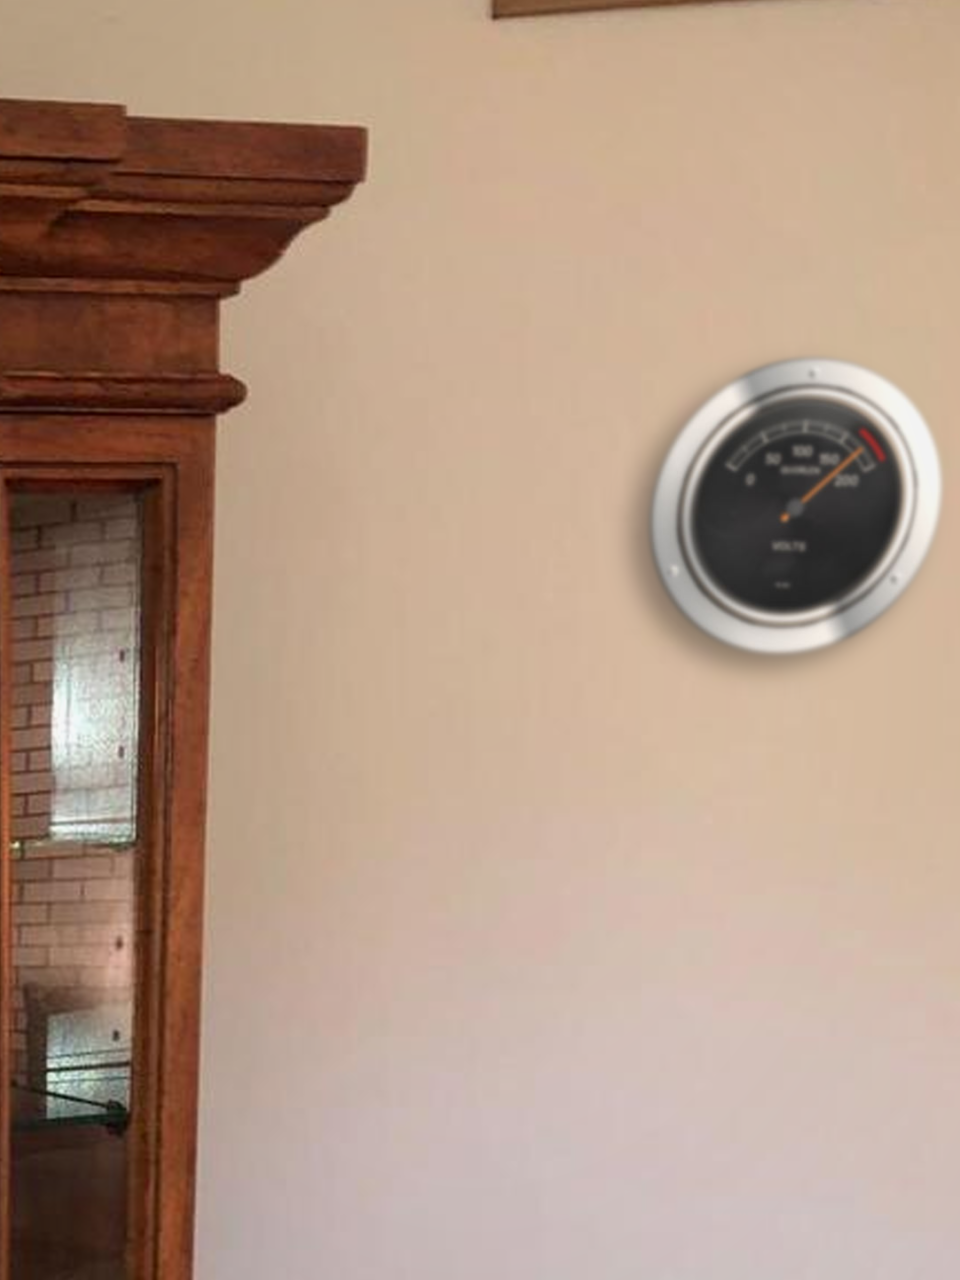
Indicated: {"value": 175, "unit": "V"}
